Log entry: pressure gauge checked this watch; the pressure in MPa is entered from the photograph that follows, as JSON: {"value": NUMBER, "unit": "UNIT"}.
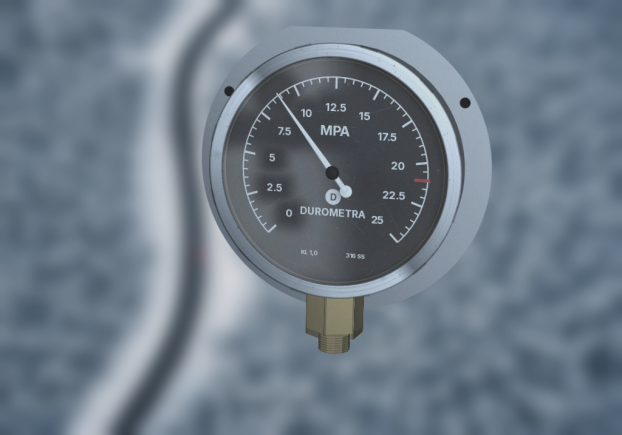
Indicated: {"value": 9, "unit": "MPa"}
